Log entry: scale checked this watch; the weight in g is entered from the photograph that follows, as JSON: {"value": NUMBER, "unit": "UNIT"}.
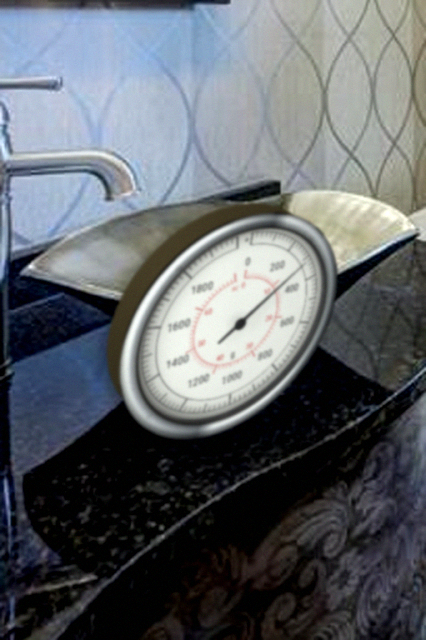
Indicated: {"value": 300, "unit": "g"}
